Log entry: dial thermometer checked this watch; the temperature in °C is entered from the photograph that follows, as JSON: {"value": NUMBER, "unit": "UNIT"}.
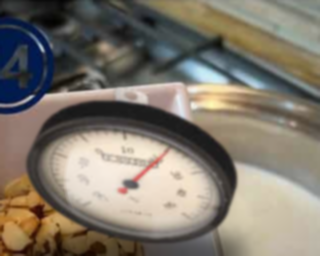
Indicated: {"value": 20, "unit": "°C"}
